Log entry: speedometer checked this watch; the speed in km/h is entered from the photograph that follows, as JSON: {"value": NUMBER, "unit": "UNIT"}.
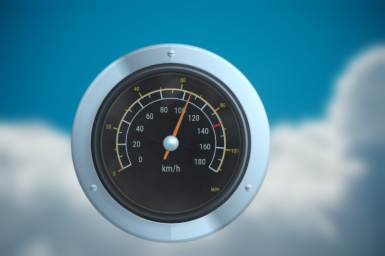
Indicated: {"value": 105, "unit": "km/h"}
